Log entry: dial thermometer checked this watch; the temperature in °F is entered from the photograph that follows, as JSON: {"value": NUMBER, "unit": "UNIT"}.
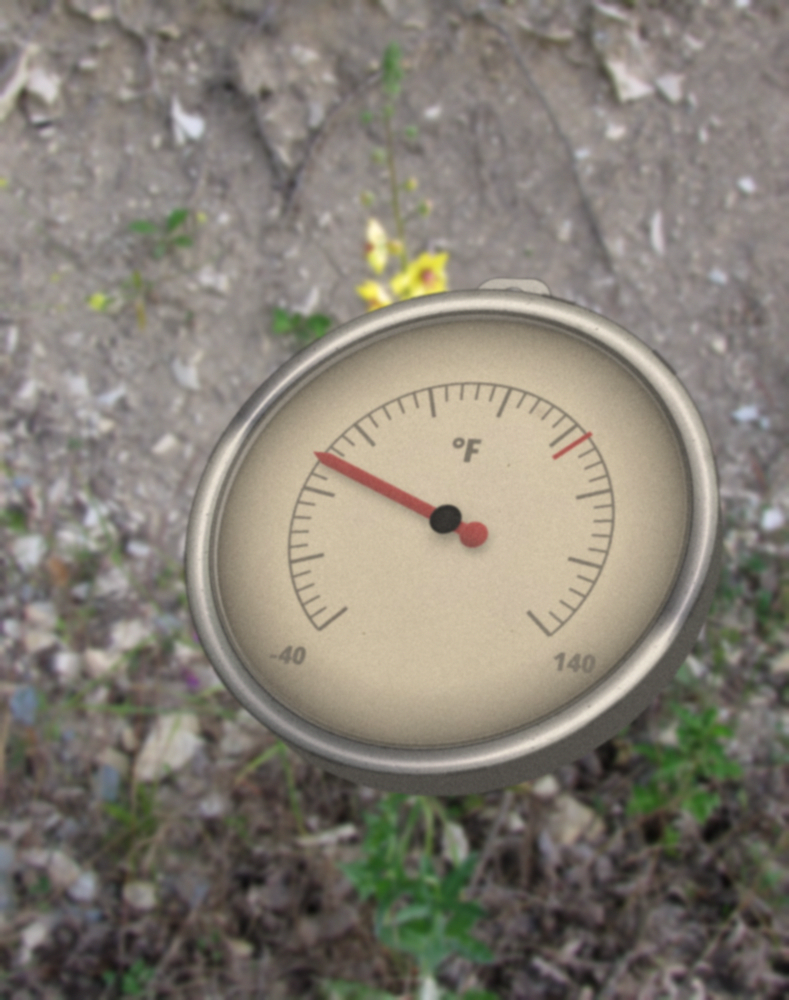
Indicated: {"value": 8, "unit": "°F"}
